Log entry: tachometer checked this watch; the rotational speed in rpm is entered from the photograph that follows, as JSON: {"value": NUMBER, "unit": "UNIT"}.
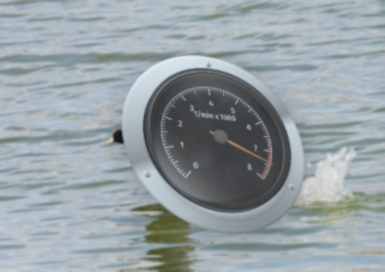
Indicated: {"value": 7500, "unit": "rpm"}
